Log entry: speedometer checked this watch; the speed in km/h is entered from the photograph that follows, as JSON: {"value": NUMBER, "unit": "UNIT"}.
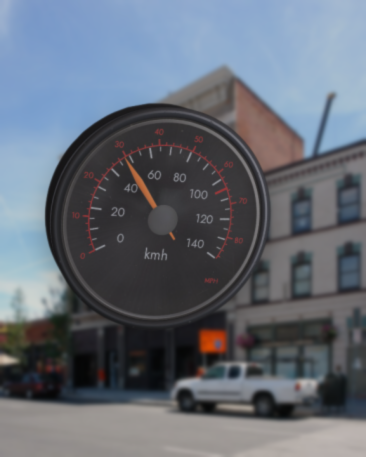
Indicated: {"value": 47.5, "unit": "km/h"}
